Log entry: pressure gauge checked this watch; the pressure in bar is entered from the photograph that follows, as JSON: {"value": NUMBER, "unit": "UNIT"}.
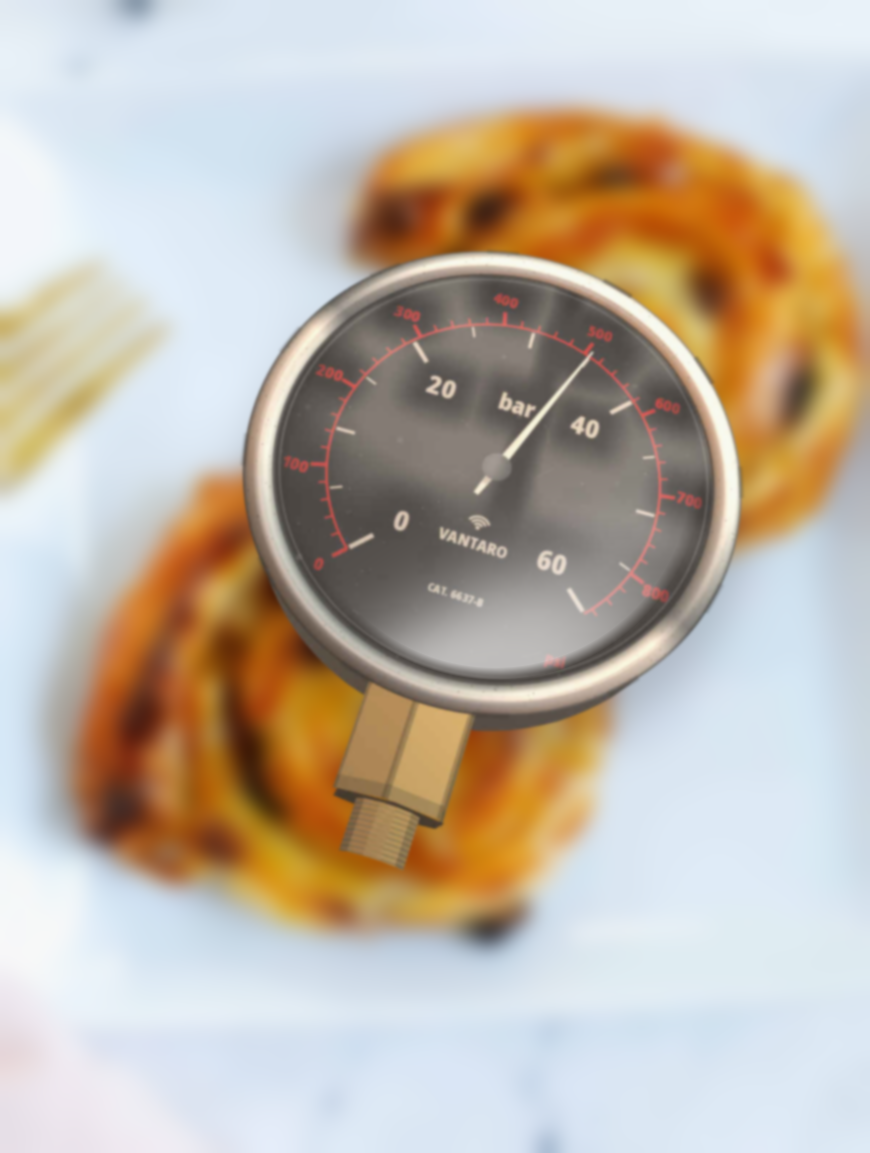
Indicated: {"value": 35, "unit": "bar"}
